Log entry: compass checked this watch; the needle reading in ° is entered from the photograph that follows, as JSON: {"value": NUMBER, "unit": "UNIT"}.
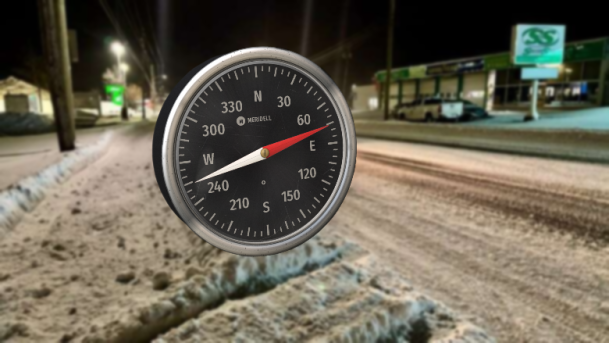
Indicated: {"value": 75, "unit": "°"}
